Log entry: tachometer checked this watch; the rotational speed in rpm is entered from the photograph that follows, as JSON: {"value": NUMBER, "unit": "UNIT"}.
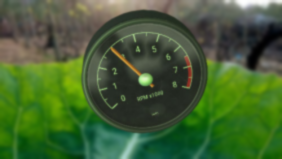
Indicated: {"value": 3000, "unit": "rpm"}
